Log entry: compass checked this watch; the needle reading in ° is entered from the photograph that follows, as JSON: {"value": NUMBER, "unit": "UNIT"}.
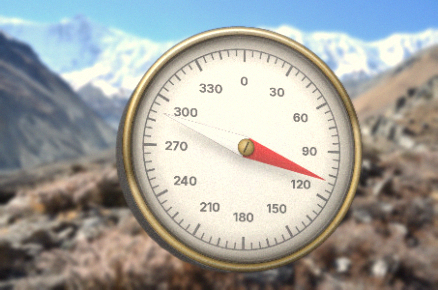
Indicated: {"value": 110, "unit": "°"}
